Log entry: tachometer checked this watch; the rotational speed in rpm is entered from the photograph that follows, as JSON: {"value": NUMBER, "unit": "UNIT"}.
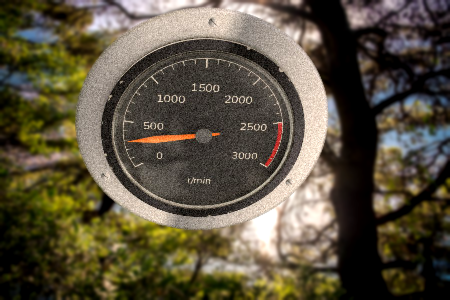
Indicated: {"value": 300, "unit": "rpm"}
